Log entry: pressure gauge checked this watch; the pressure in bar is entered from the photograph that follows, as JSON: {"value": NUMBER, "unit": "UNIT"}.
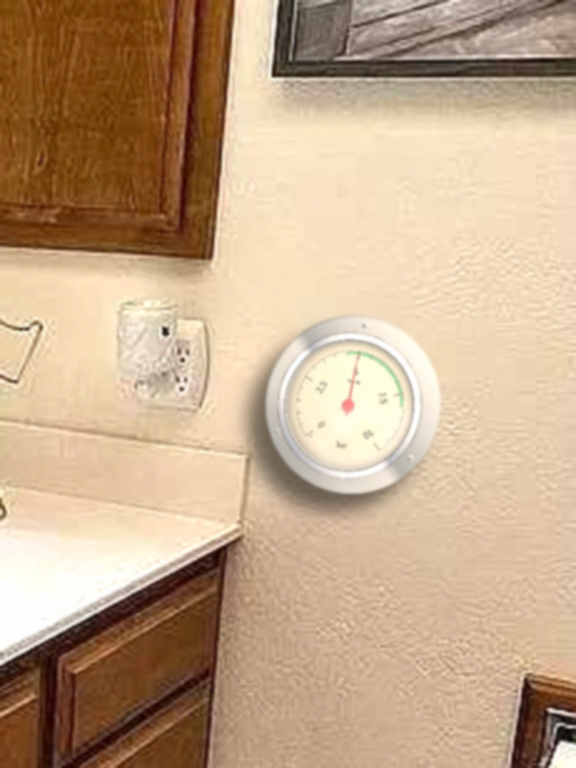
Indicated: {"value": 5, "unit": "bar"}
